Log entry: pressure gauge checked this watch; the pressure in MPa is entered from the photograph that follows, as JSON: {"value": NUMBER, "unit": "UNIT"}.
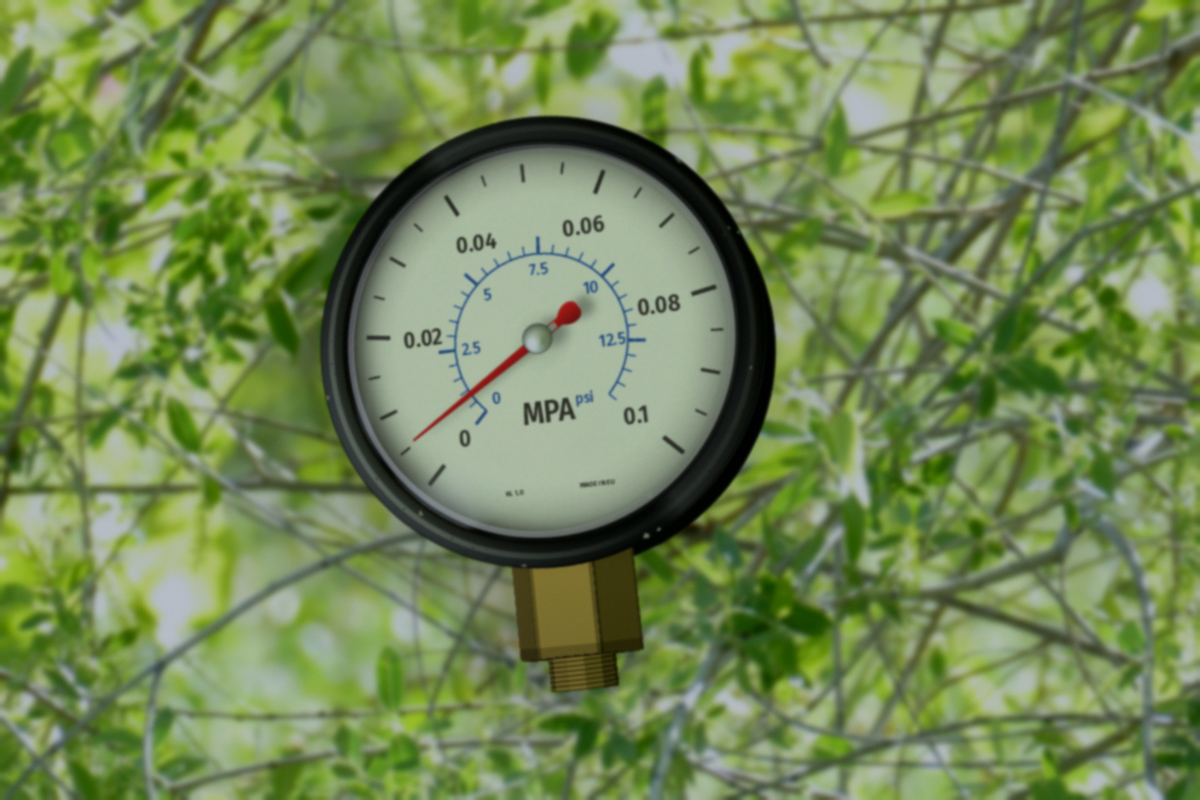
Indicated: {"value": 0.005, "unit": "MPa"}
